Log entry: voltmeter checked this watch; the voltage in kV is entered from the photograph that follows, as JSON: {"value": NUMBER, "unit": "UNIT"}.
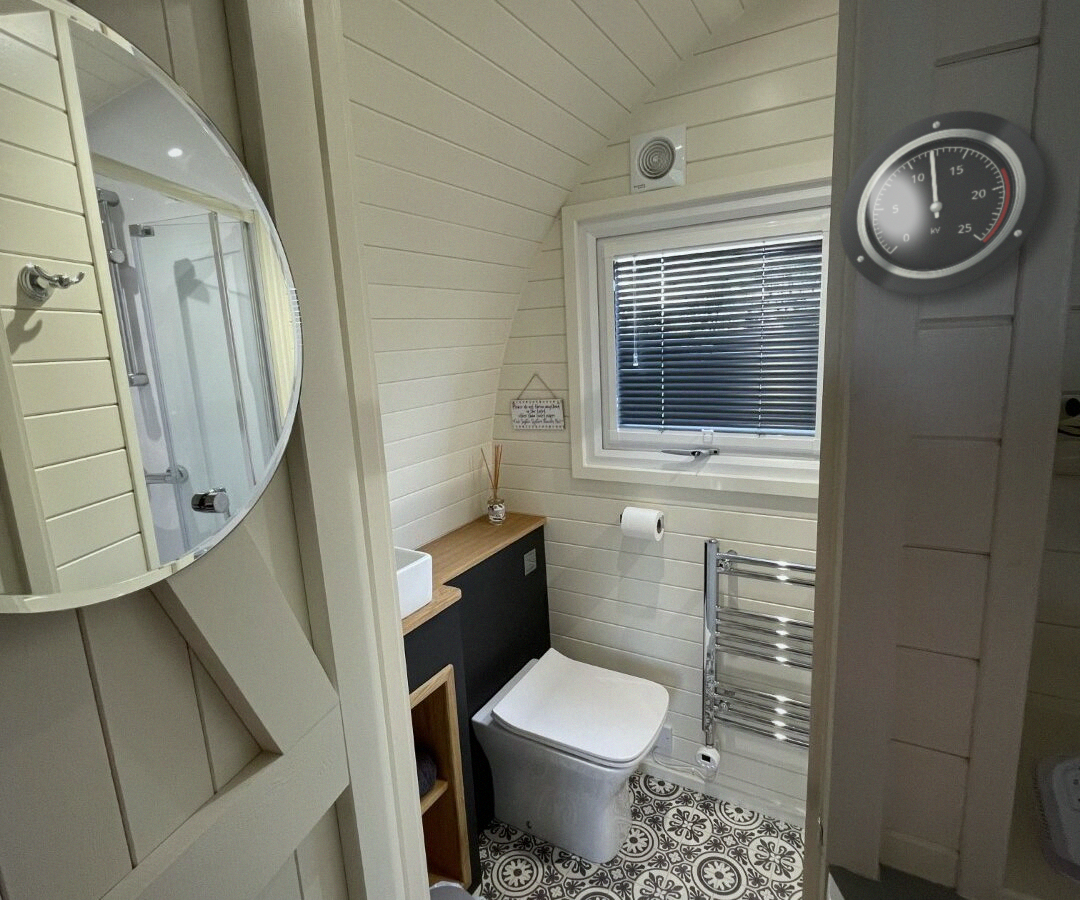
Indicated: {"value": 12, "unit": "kV"}
